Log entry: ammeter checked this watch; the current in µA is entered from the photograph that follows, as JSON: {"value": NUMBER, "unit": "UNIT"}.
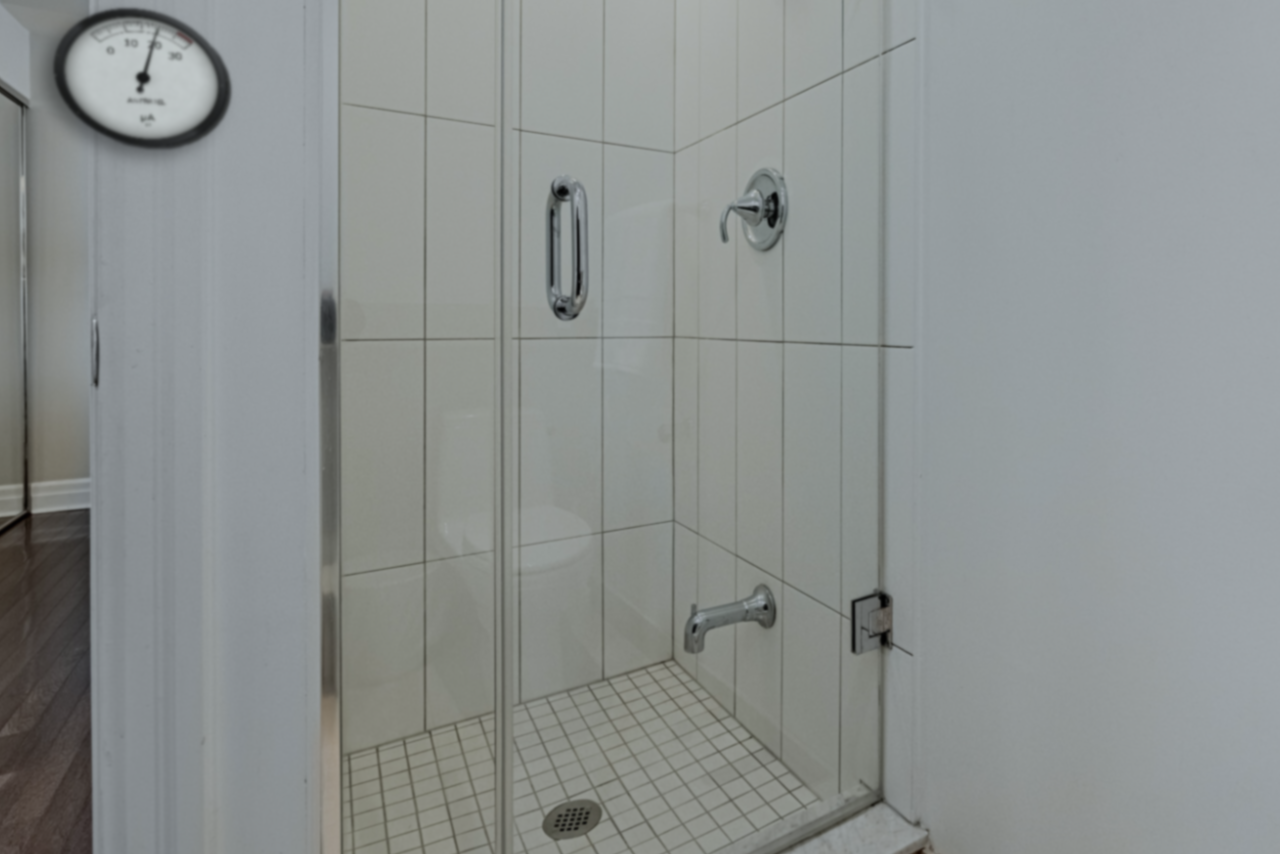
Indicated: {"value": 20, "unit": "µA"}
